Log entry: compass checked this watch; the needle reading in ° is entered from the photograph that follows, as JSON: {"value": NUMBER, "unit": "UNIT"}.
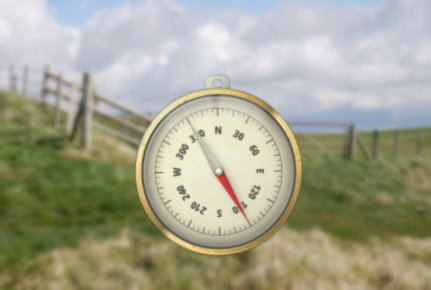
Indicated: {"value": 150, "unit": "°"}
